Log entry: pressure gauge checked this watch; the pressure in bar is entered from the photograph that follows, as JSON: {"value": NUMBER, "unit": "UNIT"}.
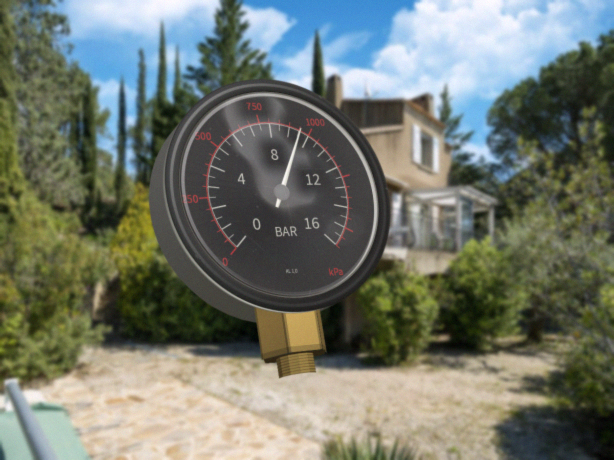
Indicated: {"value": 9.5, "unit": "bar"}
